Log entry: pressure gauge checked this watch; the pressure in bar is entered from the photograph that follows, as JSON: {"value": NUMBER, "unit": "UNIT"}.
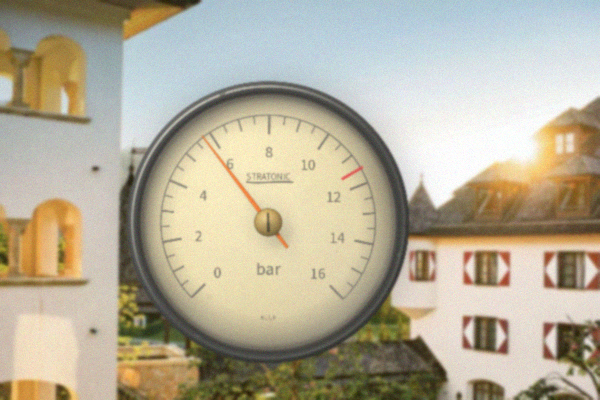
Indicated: {"value": 5.75, "unit": "bar"}
